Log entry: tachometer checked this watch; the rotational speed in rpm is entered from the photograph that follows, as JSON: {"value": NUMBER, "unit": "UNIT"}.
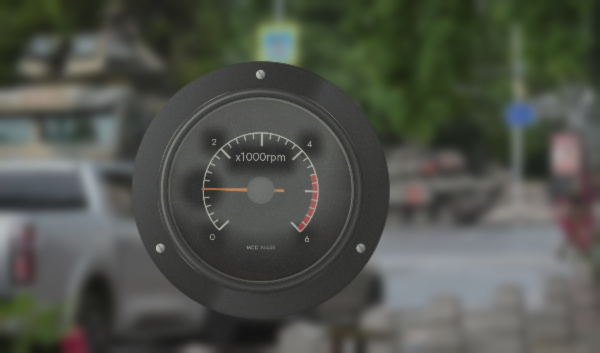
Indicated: {"value": 1000, "unit": "rpm"}
